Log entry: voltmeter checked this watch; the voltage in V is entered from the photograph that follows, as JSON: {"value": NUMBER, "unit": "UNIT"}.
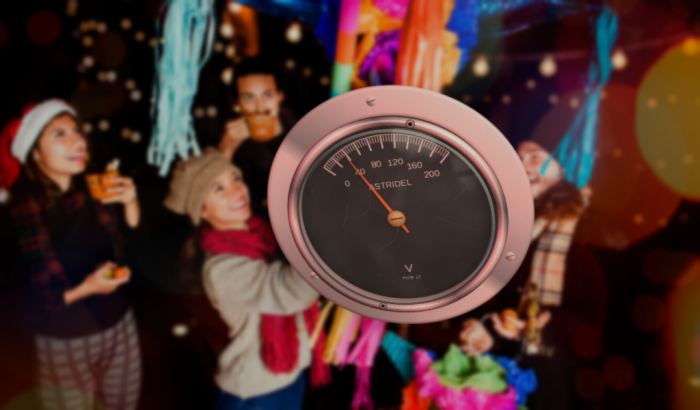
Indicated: {"value": 40, "unit": "V"}
